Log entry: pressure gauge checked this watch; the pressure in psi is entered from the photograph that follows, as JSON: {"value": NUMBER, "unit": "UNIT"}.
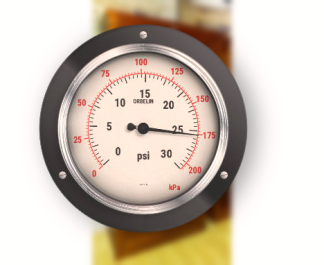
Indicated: {"value": 25.5, "unit": "psi"}
